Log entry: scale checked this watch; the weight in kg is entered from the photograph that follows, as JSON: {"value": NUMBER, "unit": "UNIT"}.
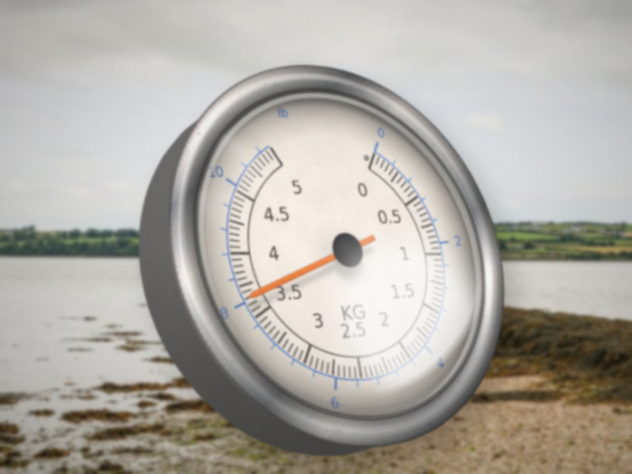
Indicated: {"value": 3.65, "unit": "kg"}
